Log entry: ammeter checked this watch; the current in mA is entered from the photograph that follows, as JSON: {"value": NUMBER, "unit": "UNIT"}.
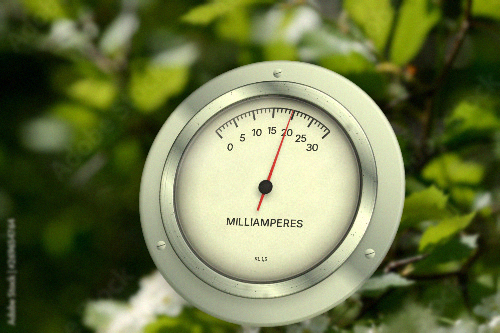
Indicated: {"value": 20, "unit": "mA"}
